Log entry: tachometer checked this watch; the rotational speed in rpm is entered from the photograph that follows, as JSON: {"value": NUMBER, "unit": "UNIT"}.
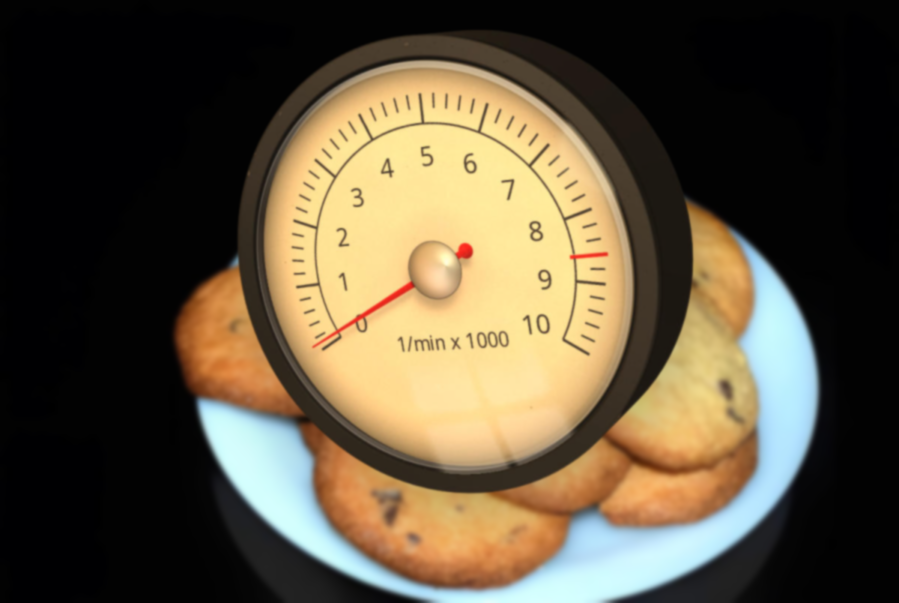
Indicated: {"value": 100, "unit": "rpm"}
